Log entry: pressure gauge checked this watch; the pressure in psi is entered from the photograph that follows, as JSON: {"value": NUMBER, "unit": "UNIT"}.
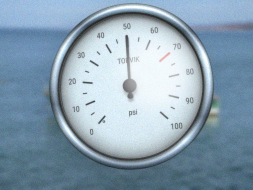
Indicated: {"value": 50, "unit": "psi"}
